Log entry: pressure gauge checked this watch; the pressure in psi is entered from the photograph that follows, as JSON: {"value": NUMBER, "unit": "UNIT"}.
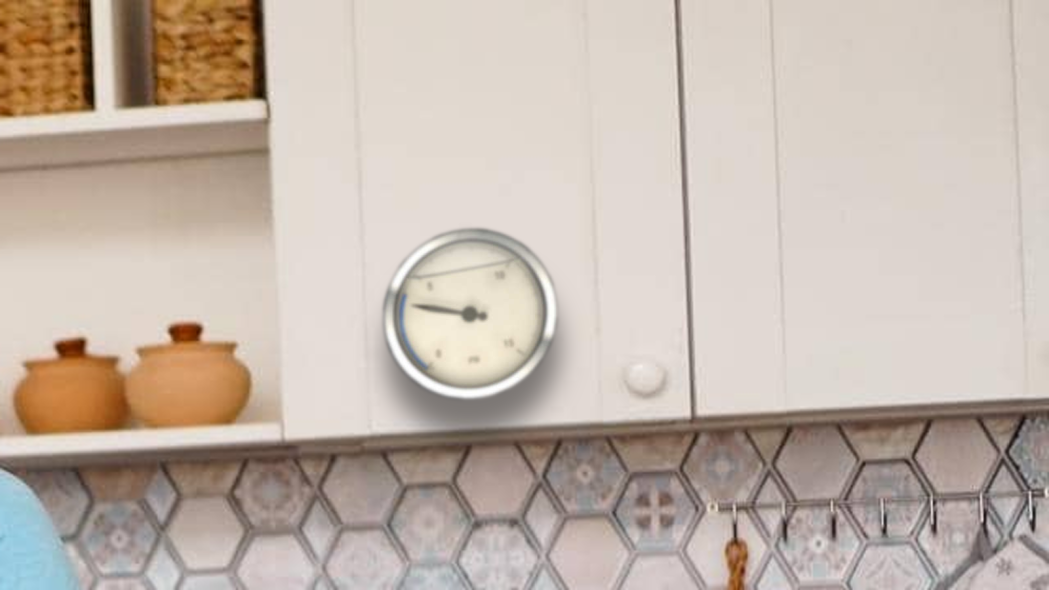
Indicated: {"value": 3.5, "unit": "psi"}
